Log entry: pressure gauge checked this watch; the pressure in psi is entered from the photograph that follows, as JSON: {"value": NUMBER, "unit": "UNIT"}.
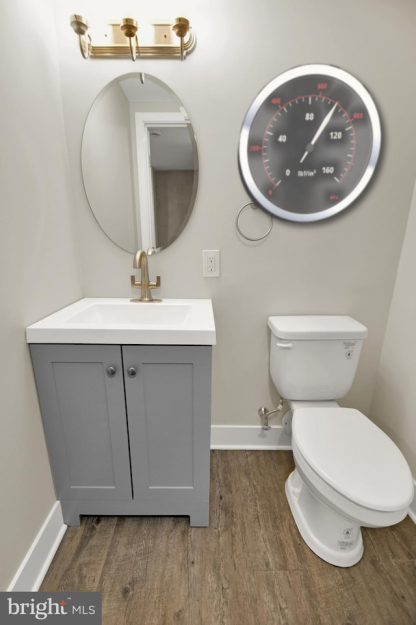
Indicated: {"value": 100, "unit": "psi"}
